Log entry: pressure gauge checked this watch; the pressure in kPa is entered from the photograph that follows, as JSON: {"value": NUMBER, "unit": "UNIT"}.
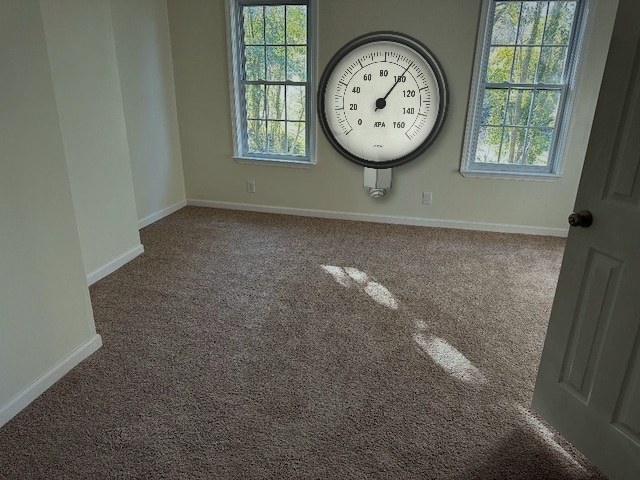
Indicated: {"value": 100, "unit": "kPa"}
